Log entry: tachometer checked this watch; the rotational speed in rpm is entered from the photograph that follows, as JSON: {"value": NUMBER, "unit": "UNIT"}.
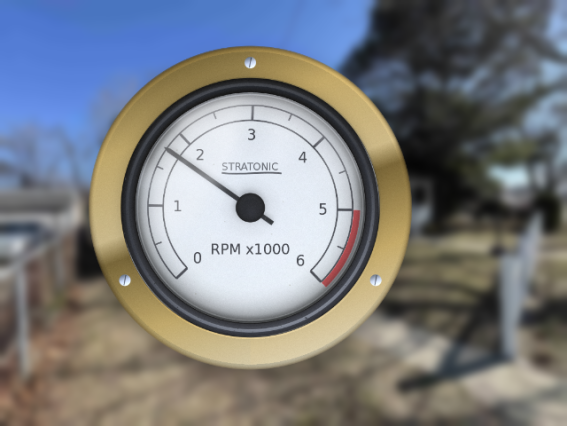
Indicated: {"value": 1750, "unit": "rpm"}
